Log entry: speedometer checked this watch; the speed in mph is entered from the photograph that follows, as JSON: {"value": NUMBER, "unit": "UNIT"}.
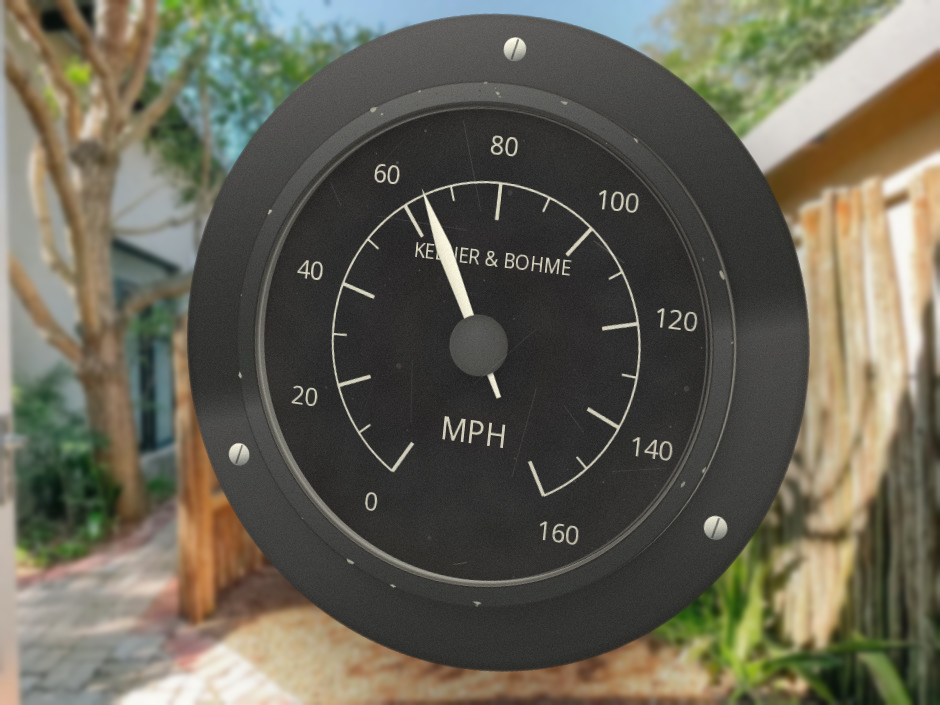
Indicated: {"value": 65, "unit": "mph"}
